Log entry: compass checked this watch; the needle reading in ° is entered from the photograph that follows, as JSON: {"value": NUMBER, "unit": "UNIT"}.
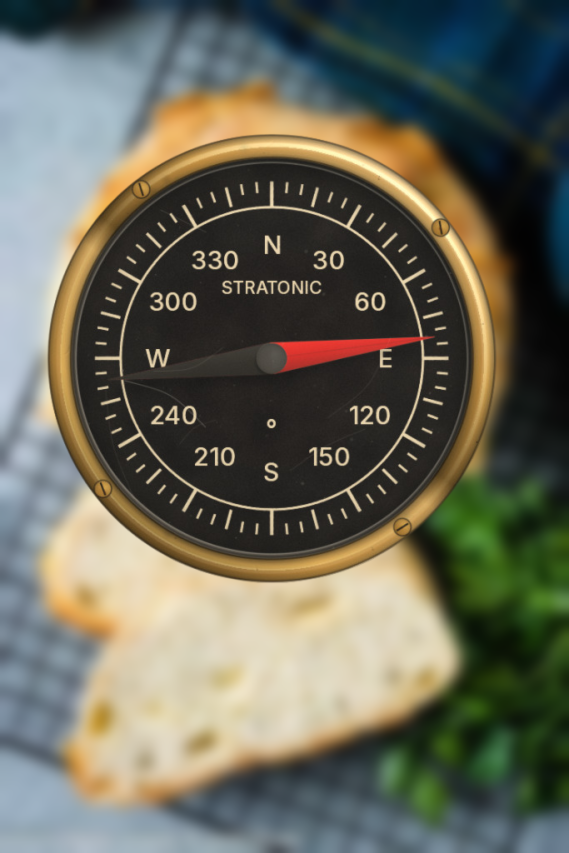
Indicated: {"value": 82.5, "unit": "°"}
